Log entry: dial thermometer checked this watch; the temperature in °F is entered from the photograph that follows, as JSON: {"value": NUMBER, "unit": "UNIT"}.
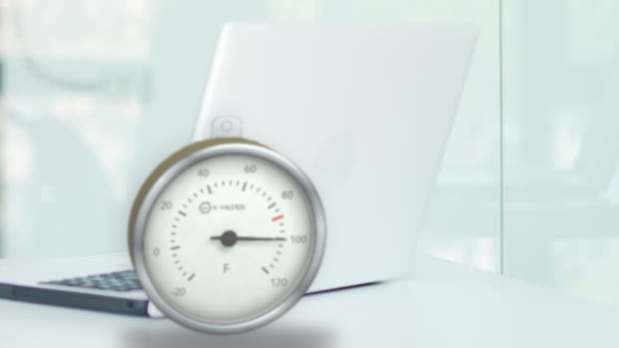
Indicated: {"value": 100, "unit": "°F"}
